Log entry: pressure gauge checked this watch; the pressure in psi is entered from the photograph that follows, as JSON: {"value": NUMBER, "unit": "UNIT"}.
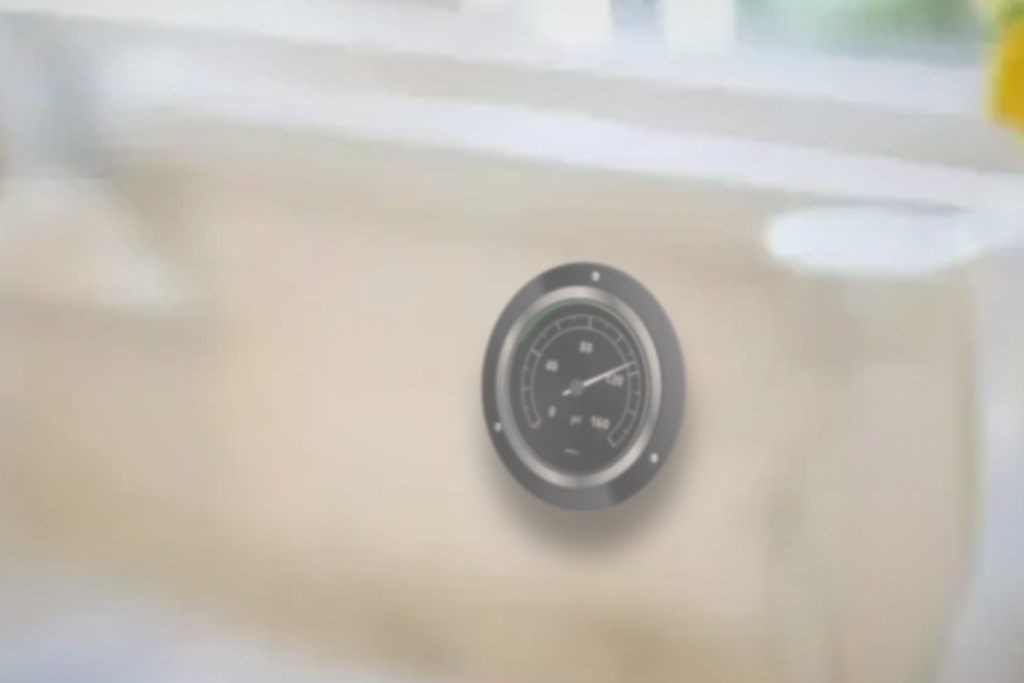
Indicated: {"value": 115, "unit": "psi"}
